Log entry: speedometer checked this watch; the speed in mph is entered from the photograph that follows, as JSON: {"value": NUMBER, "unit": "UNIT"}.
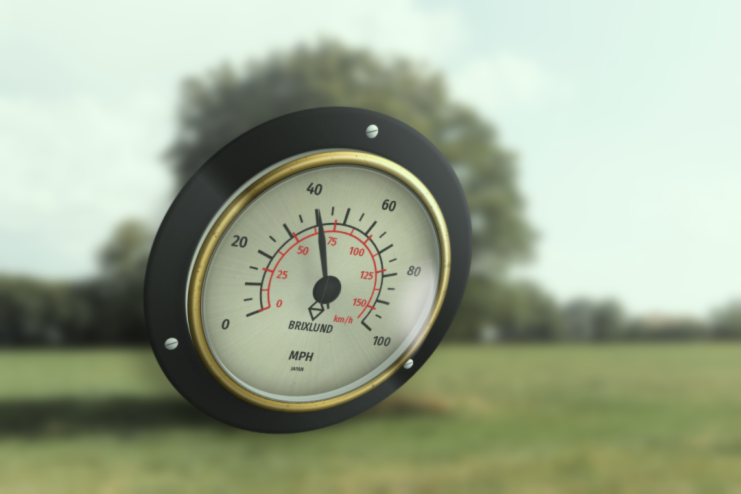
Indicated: {"value": 40, "unit": "mph"}
